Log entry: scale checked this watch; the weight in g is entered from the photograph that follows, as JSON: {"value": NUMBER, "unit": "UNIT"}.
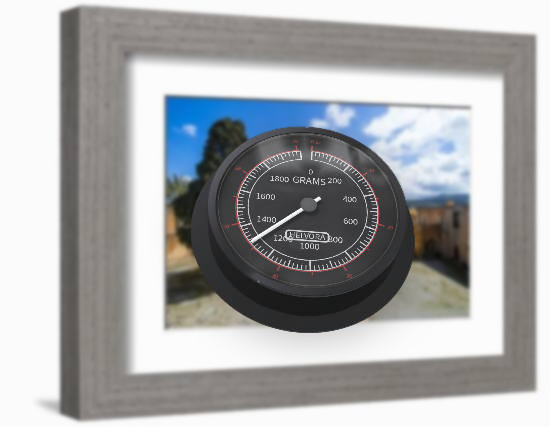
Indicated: {"value": 1300, "unit": "g"}
